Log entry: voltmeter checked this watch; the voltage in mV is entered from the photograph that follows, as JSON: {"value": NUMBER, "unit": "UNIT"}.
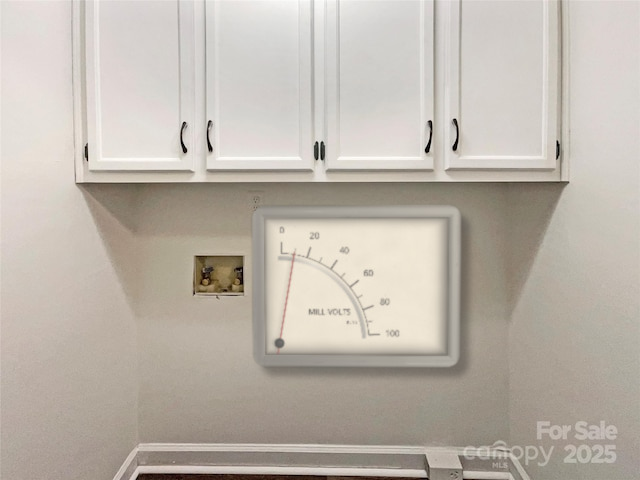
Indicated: {"value": 10, "unit": "mV"}
